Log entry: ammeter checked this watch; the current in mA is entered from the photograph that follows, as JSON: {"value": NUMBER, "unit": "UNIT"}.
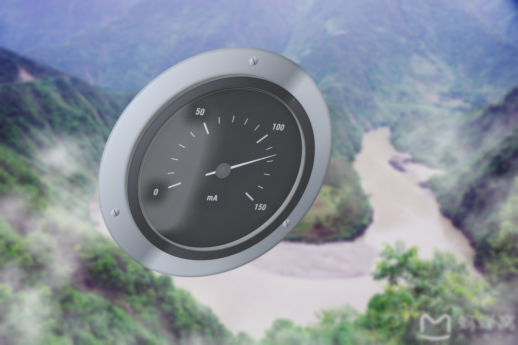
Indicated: {"value": 115, "unit": "mA"}
